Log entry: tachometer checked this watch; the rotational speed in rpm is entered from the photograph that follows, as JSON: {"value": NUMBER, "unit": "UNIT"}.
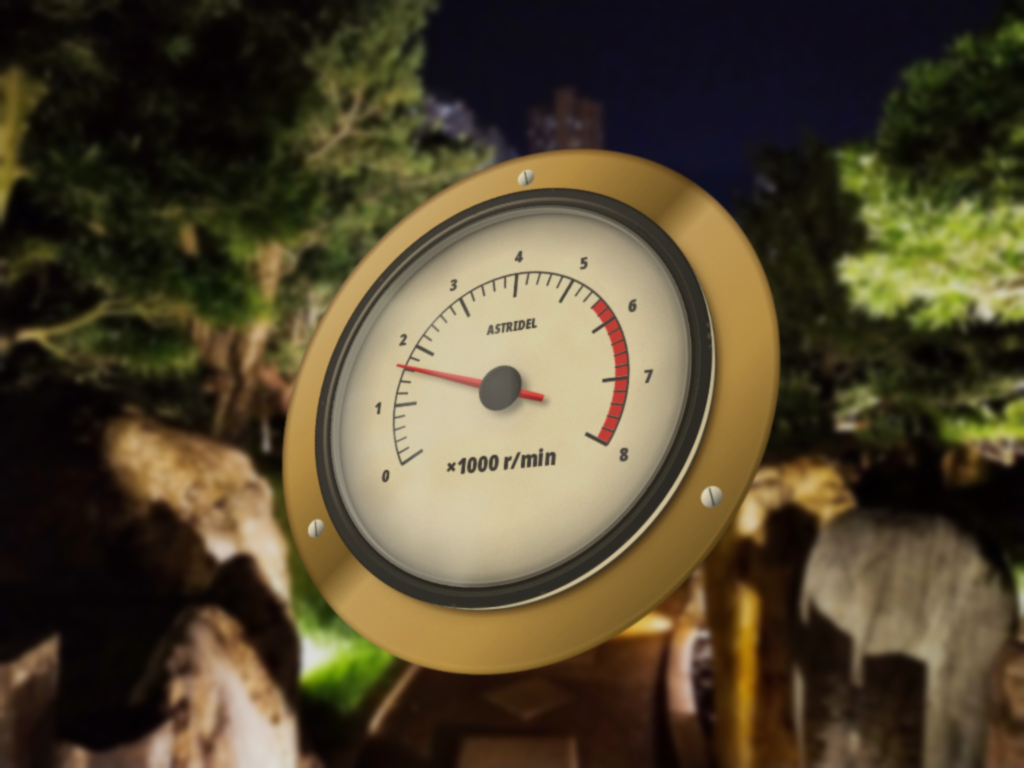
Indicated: {"value": 1600, "unit": "rpm"}
